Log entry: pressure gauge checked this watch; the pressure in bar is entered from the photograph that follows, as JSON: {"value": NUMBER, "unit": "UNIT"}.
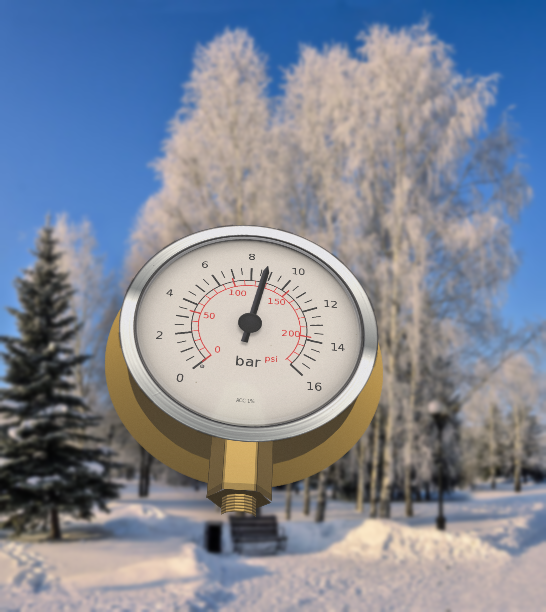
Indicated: {"value": 8.75, "unit": "bar"}
